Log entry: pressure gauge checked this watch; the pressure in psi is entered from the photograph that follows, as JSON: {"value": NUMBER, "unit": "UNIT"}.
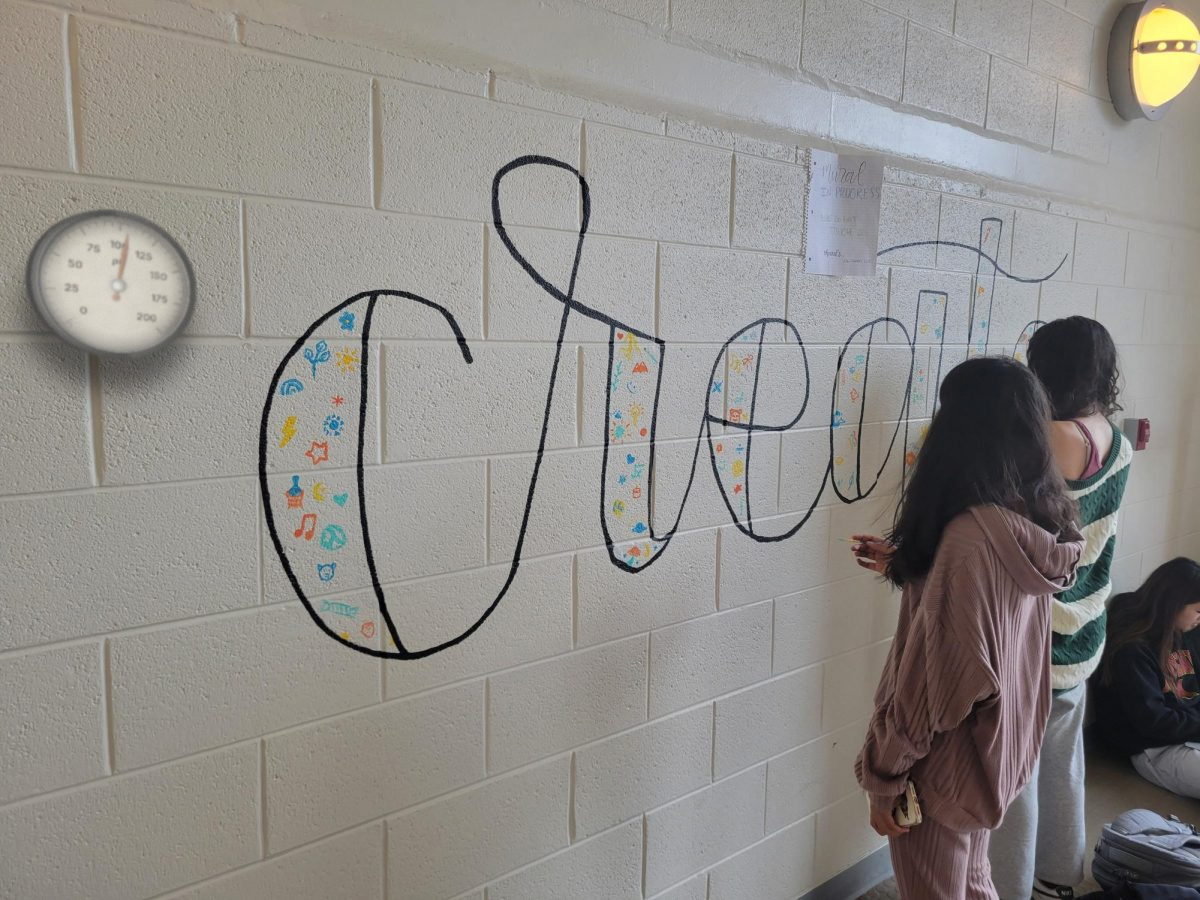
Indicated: {"value": 105, "unit": "psi"}
